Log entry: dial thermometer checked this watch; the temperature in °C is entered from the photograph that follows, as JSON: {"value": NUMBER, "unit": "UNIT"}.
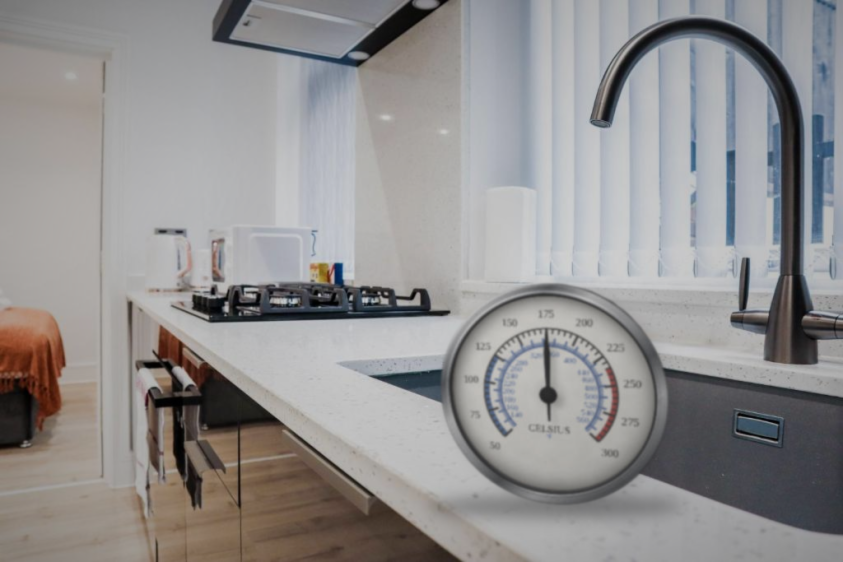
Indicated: {"value": 175, "unit": "°C"}
